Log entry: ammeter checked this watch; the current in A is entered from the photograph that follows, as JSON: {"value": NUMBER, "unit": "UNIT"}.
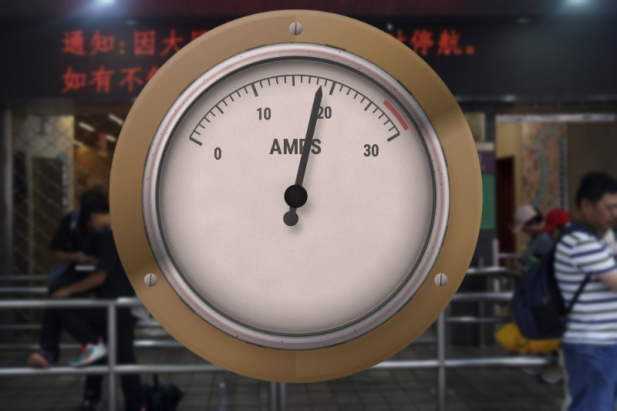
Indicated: {"value": 18.5, "unit": "A"}
